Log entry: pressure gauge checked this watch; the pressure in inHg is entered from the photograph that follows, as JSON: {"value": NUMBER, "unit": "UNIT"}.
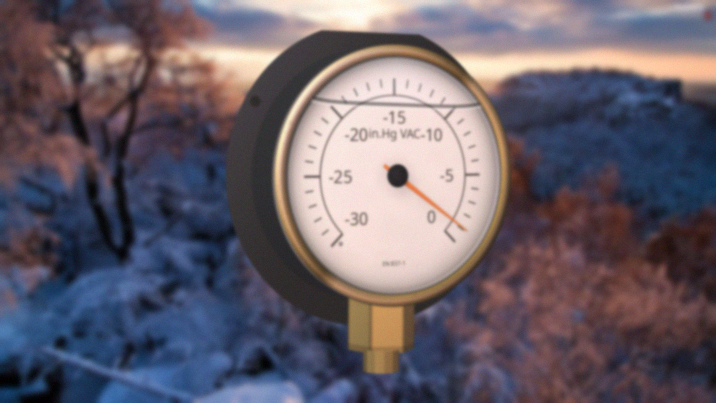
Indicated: {"value": -1, "unit": "inHg"}
